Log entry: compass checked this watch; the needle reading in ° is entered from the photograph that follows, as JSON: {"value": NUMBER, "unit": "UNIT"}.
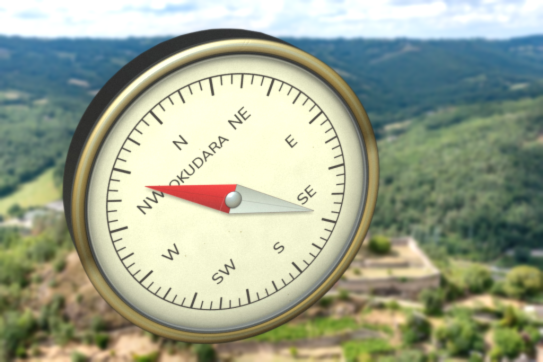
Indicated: {"value": 325, "unit": "°"}
